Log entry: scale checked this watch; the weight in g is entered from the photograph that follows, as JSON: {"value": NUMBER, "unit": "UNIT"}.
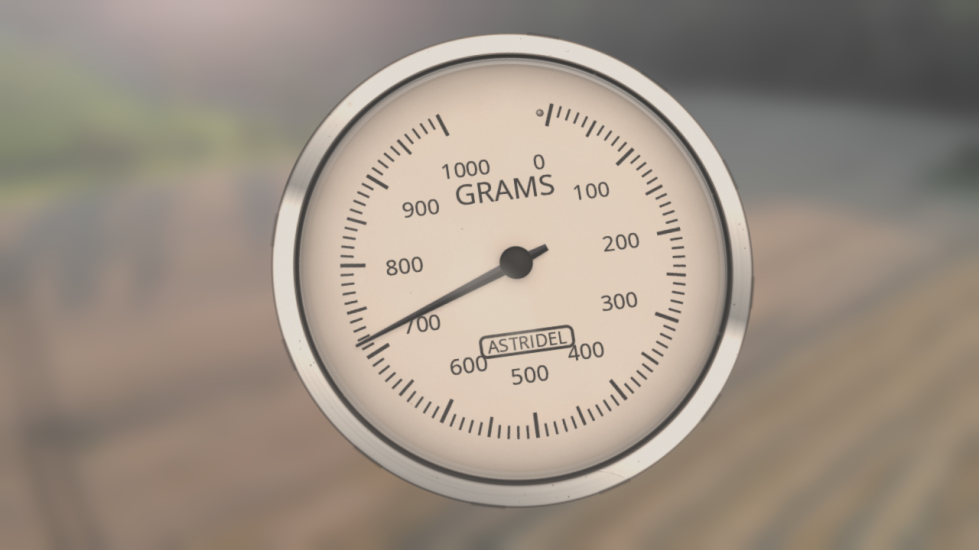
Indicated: {"value": 715, "unit": "g"}
